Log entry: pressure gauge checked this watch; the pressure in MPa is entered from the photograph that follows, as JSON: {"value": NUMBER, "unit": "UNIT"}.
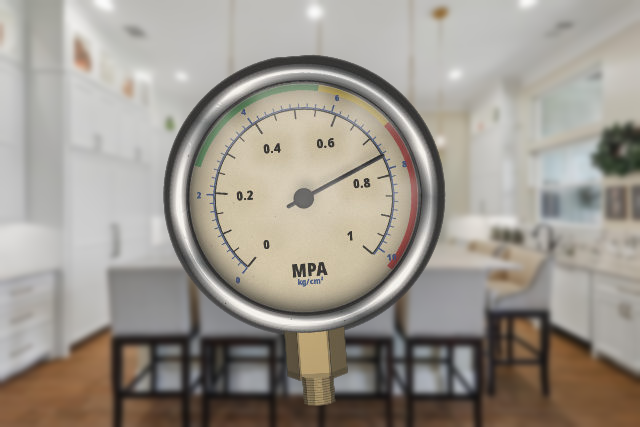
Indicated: {"value": 0.75, "unit": "MPa"}
